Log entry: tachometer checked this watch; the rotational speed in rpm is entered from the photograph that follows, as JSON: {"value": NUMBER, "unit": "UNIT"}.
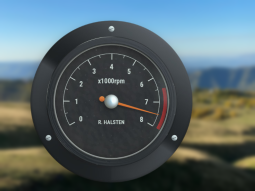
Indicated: {"value": 7500, "unit": "rpm"}
